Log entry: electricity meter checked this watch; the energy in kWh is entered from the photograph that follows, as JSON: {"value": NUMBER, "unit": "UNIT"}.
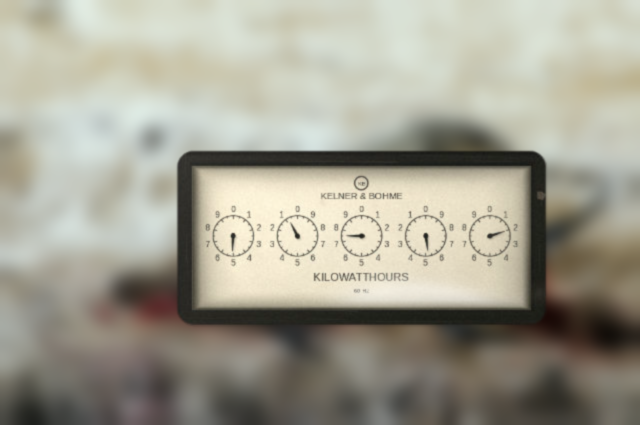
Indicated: {"value": 50752, "unit": "kWh"}
